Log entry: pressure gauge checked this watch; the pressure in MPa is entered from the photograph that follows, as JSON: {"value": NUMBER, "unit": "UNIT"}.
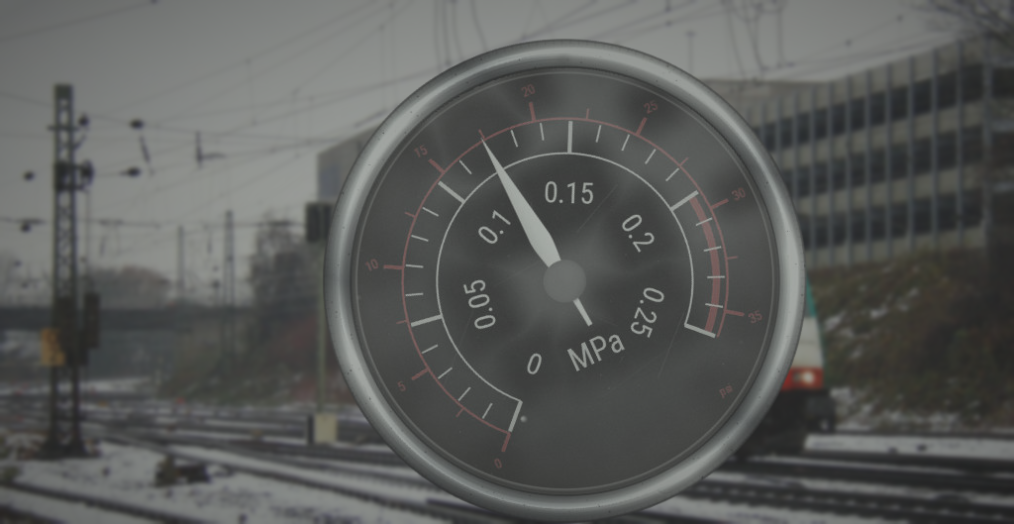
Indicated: {"value": 0.12, "unit": "MPa"}
